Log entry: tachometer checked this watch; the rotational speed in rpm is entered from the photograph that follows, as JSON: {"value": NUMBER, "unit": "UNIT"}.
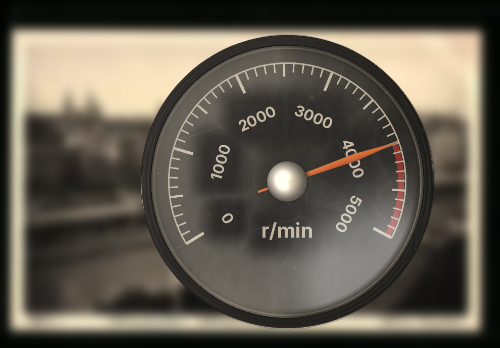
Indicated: {"value": 4000, "unit": "rpm"}
